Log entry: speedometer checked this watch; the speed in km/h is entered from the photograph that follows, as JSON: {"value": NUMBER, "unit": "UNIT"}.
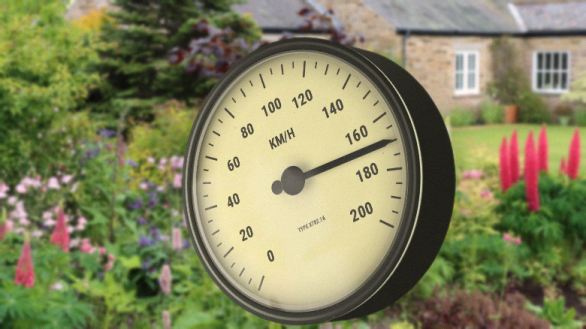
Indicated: {"value": 170, "unit": "km/h"}
